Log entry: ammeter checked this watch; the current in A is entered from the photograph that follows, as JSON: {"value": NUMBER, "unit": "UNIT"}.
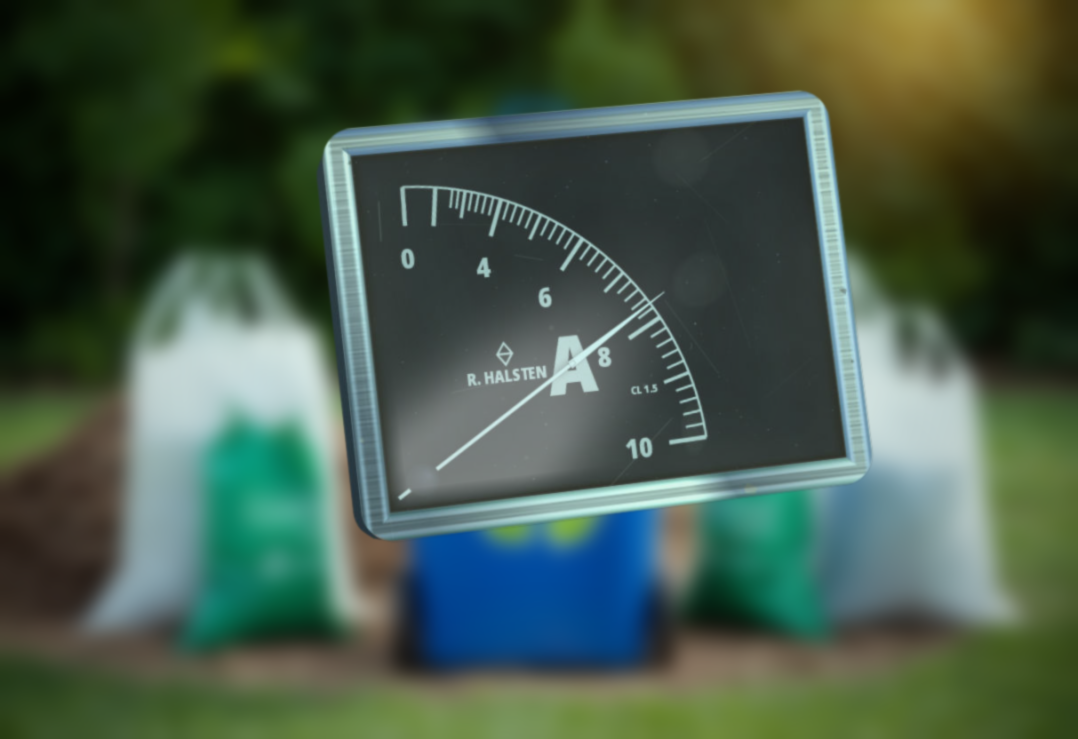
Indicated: {"value": 7.7, "unit": "A"}
